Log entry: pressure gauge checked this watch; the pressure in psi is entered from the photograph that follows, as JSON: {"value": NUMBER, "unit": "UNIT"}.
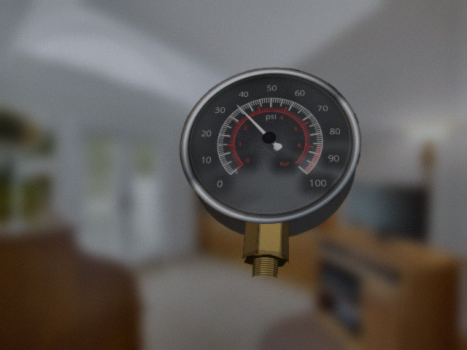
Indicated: {"value": 35, "unit": "psi"}
